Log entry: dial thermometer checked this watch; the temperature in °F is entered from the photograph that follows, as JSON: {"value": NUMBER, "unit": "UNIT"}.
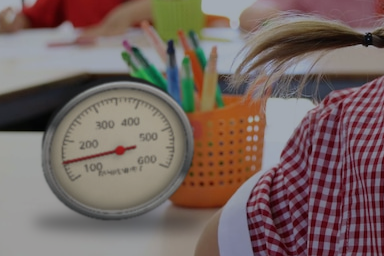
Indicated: {"value": 150, "unit": "°F"}
